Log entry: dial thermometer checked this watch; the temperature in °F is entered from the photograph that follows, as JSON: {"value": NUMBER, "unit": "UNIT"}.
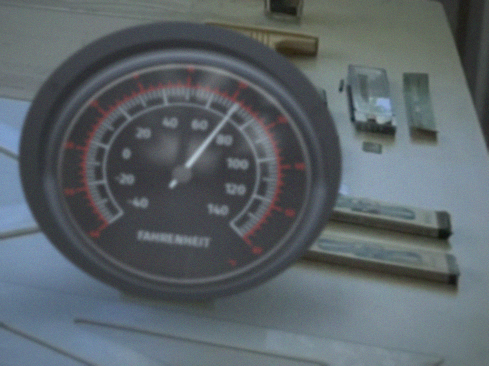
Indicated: {"value": 70, "unit": "°F"}
